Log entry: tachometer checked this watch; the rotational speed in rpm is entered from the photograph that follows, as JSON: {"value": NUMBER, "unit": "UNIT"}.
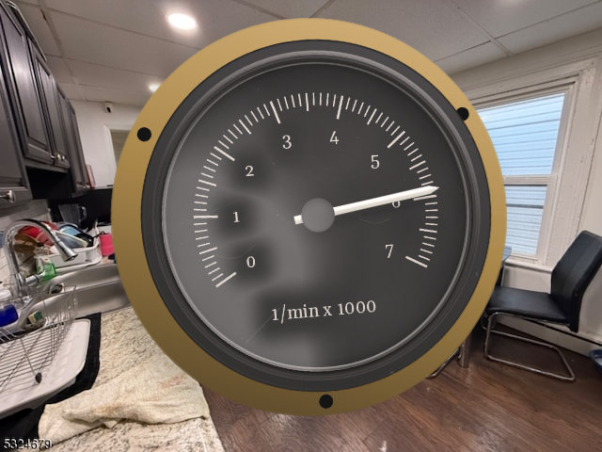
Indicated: {"value": 5900, "unit": "rpm"}
